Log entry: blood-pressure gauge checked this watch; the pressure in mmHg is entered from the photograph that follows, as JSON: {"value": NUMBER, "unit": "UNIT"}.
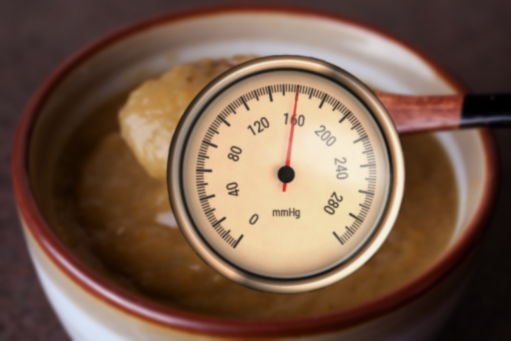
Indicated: {"value": 160, "unit": "mmHg"}
